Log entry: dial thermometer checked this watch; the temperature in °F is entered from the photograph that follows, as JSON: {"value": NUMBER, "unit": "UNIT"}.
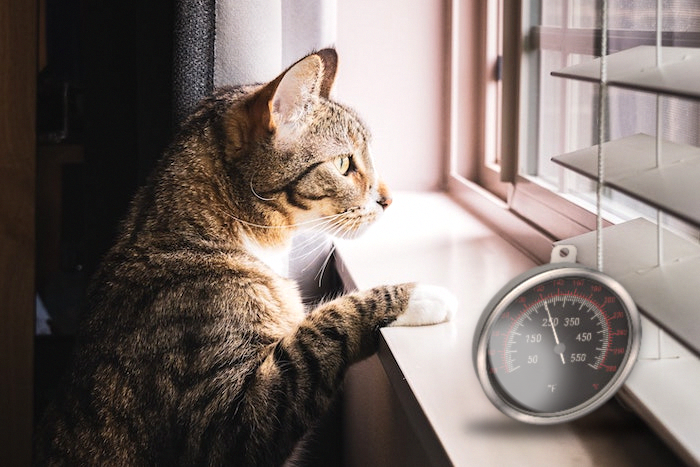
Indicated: {"value": 250, "unit": "°F"}
